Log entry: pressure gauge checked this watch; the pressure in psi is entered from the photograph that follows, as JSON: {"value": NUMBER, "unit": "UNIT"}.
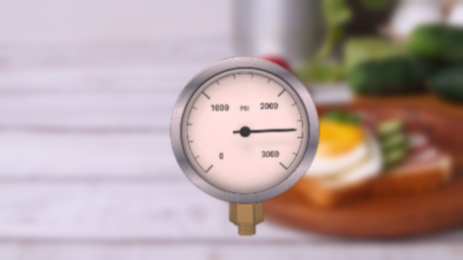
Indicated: {"value": 2500, "unit": "psi"}
